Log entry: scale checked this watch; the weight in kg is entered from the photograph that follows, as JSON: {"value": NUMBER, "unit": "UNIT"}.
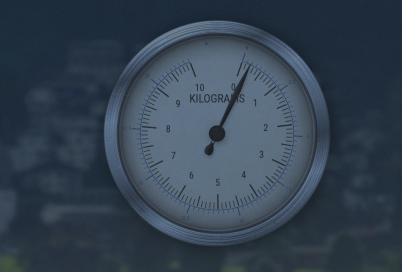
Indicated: {"value": 0.2, "unit": "kg"}
